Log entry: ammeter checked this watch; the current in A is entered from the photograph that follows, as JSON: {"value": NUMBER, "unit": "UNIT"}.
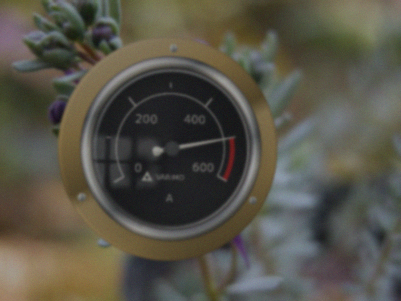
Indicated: {"value": 500, "unit": "A"}
